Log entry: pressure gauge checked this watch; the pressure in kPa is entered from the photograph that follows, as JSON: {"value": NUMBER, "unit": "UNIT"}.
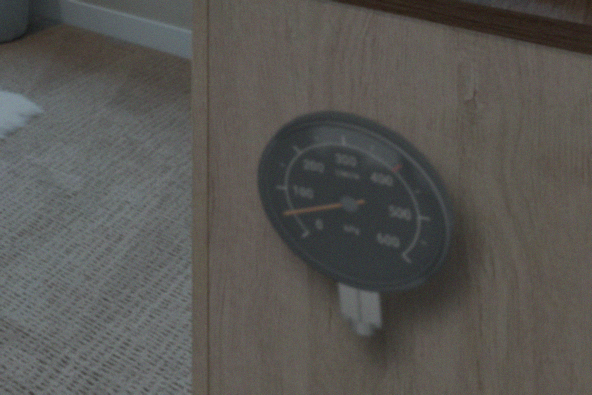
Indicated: {"value": 50, "unit": "kPa"}
